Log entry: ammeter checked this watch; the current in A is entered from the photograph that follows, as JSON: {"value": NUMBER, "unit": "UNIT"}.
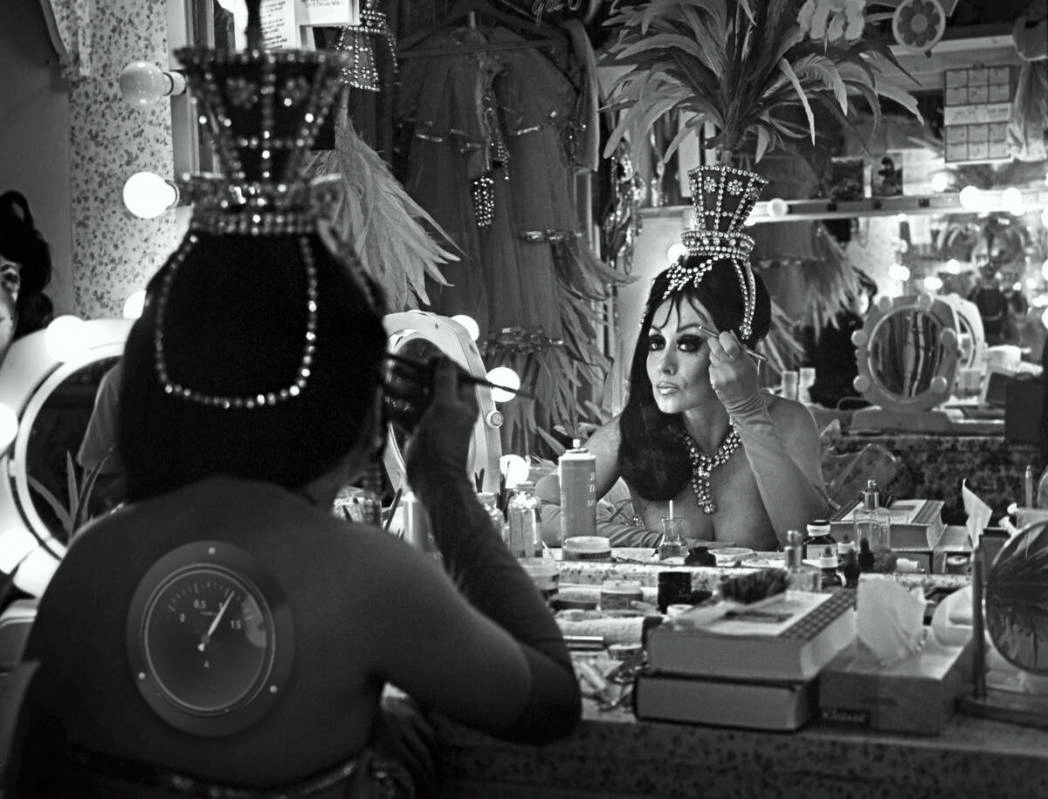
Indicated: {"value": 1.1, "unit": "A"}
